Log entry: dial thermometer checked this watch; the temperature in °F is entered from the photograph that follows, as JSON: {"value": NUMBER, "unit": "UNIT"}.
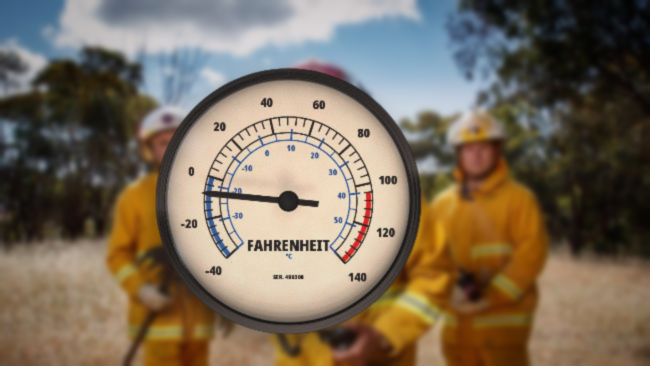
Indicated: {"value": -8, "unit": "°F"}
